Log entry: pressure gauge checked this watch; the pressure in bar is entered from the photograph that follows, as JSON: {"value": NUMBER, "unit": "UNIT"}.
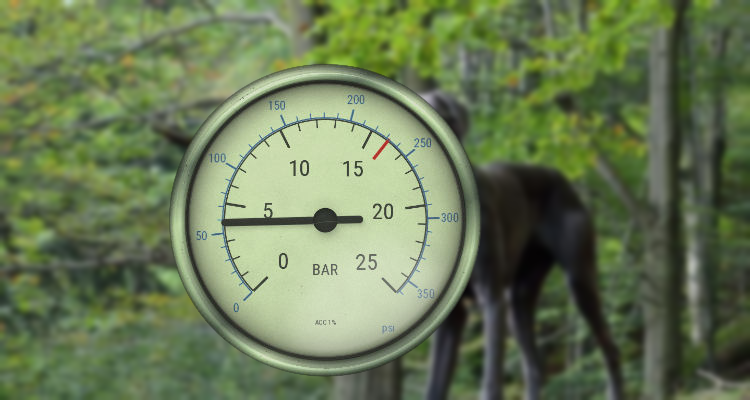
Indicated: {"value": 4, "unit": "bar"}
